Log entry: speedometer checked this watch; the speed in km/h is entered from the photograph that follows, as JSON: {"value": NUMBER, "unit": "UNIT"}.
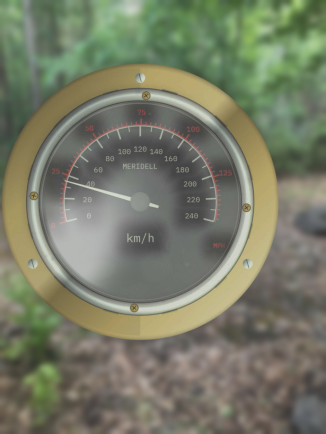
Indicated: {"value": 35, "unit": "km/h"}
